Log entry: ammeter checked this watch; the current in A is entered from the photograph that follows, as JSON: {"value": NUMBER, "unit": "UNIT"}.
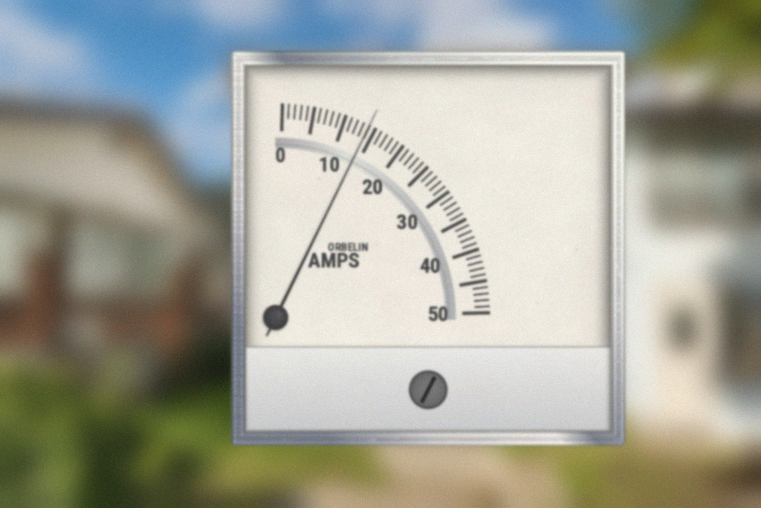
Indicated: {"value": 14, "unit": "A"}
